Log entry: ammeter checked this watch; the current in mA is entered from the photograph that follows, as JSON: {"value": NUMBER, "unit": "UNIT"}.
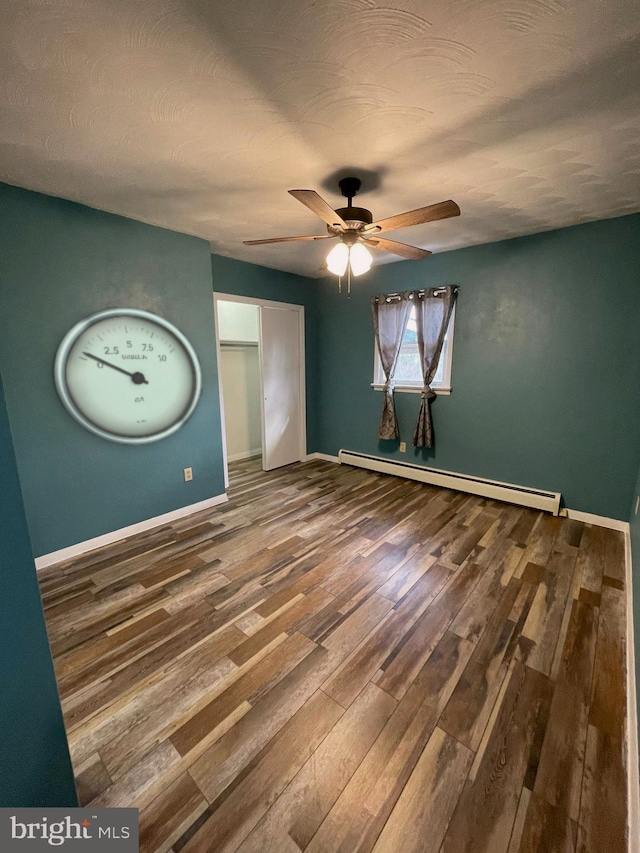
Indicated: {"value": 0.5, "unit": "mA"}
